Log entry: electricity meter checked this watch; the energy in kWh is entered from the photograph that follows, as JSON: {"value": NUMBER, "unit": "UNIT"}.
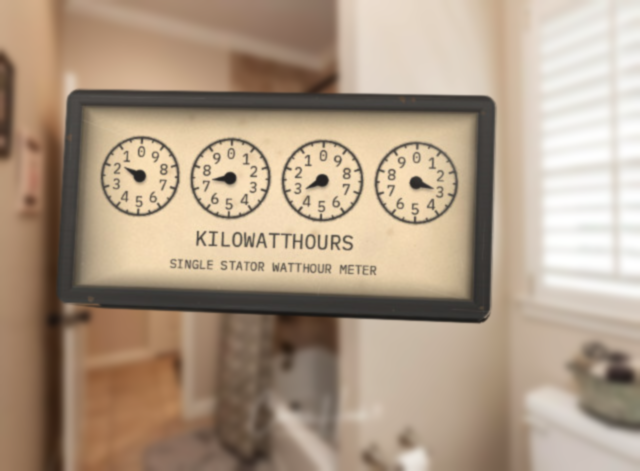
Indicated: {"value": 1733, "unit": "kWh"}
